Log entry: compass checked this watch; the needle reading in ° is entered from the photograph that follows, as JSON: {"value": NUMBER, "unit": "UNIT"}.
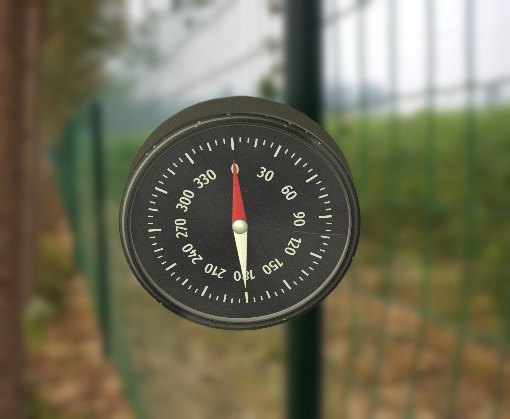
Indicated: {"value": 0, "unit": "°"}
